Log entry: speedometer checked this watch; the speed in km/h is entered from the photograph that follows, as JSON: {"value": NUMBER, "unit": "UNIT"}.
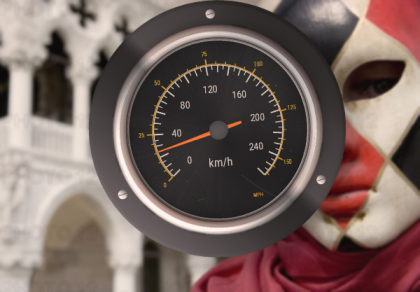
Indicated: {"value": 25, "unit": "km/h"}
